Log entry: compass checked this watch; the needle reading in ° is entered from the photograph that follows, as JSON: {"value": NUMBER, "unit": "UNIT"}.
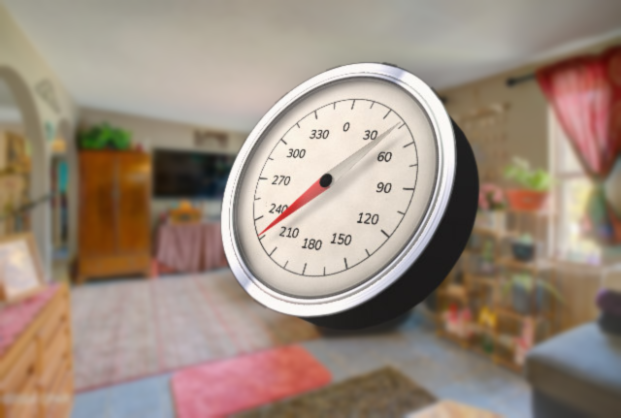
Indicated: {"value": 225, "unit": "°"}
